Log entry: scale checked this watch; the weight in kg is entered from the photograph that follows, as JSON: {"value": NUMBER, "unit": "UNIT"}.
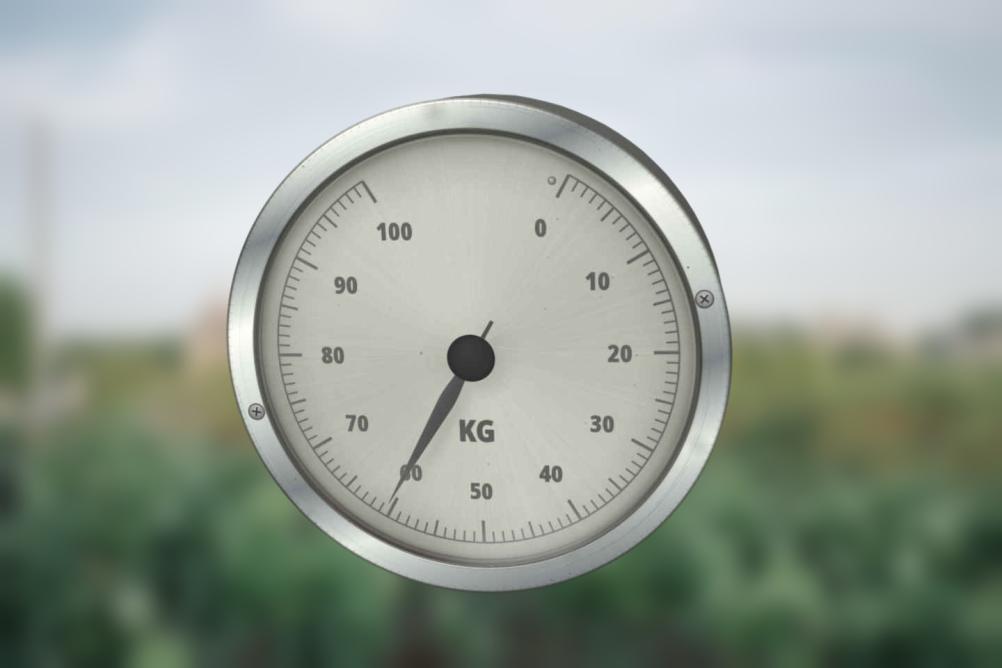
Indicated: {"value": 60.5, "unit": "kg"}
